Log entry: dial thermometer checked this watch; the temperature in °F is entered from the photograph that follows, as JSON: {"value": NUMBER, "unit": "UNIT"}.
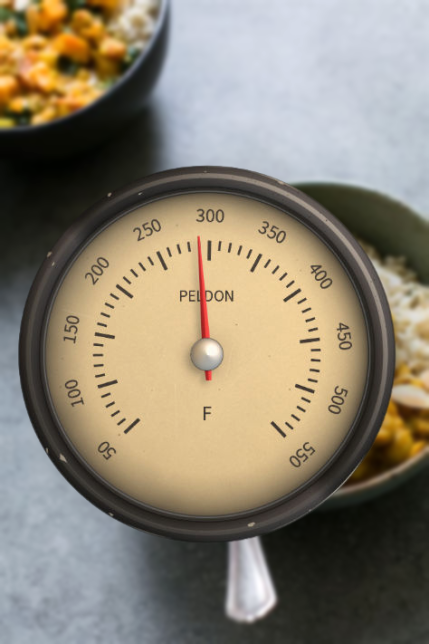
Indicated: {"value": 290, "unit": "°F"}
